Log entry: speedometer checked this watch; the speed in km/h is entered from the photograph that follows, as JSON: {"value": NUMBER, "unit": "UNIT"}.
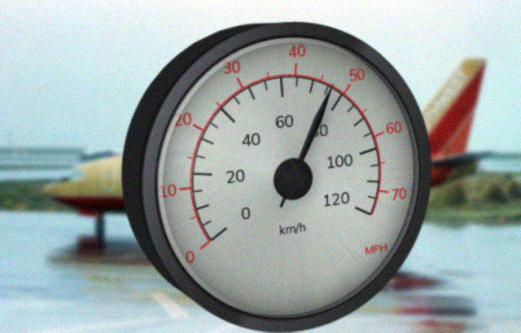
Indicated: {"value": 75, "unit": "km/h"}
